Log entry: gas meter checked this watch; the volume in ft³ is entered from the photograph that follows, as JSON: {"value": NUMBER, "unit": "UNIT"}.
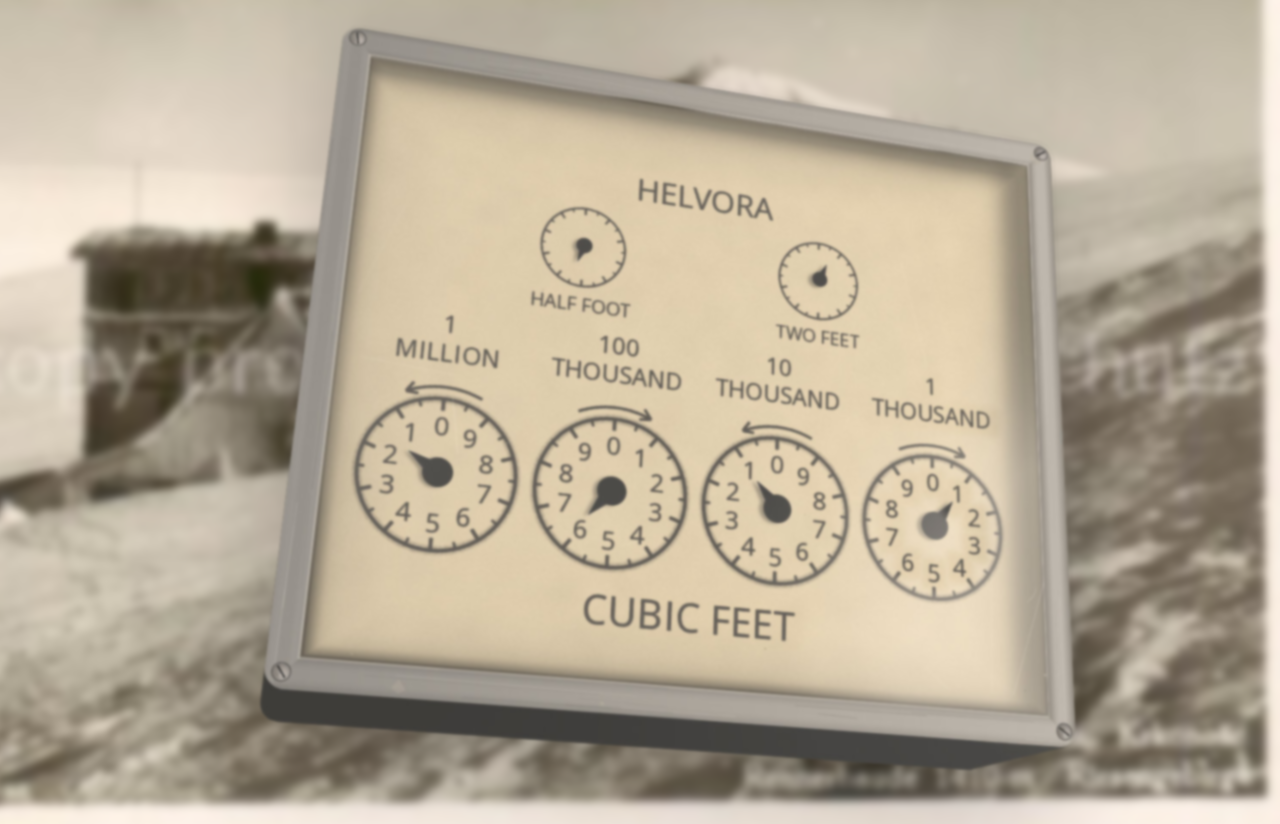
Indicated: {"value": 161100, "unit": "ft³"}
